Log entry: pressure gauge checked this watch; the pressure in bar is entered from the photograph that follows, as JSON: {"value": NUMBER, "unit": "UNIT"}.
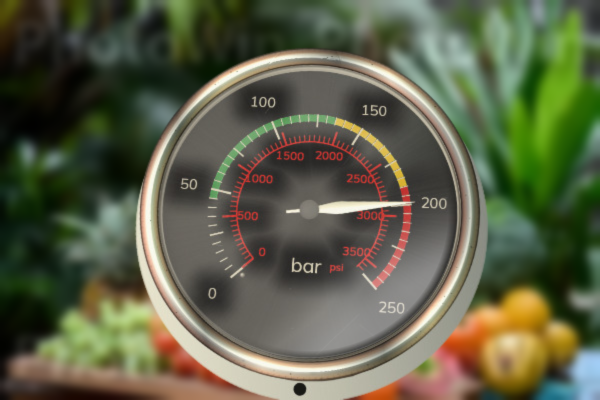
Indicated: {"value": 200, "unit": "bar"}
